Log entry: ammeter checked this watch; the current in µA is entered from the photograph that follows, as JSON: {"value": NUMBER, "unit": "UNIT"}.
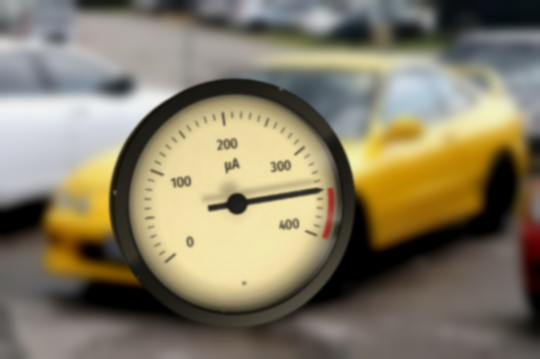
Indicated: {"value": 350, "unit": "µA"}
